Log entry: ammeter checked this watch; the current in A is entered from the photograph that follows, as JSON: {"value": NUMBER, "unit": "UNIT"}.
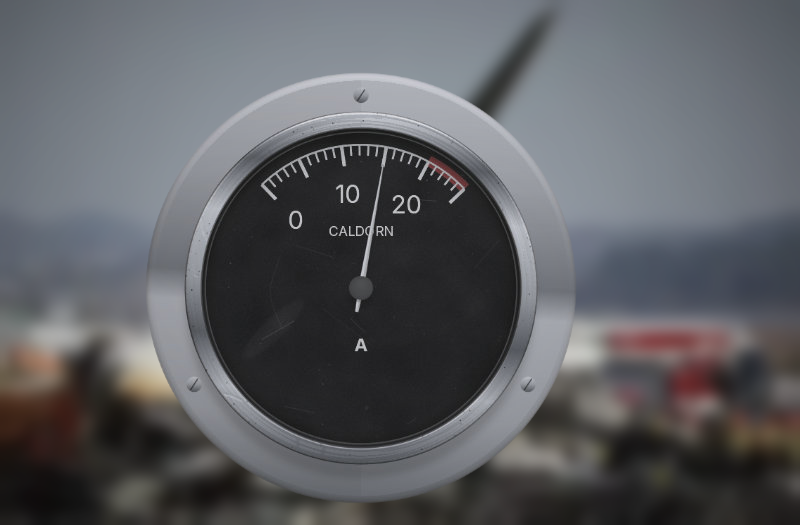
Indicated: {"value": 15, "unit": "A"}
